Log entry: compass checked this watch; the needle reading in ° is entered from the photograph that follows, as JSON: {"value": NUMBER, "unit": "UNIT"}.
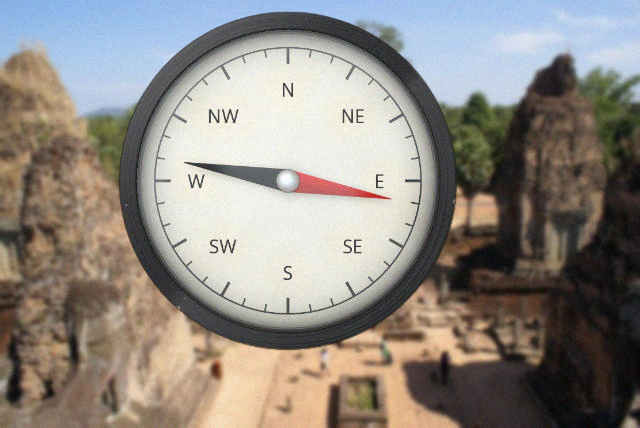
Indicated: {"value": 100, "unit": "°"}
